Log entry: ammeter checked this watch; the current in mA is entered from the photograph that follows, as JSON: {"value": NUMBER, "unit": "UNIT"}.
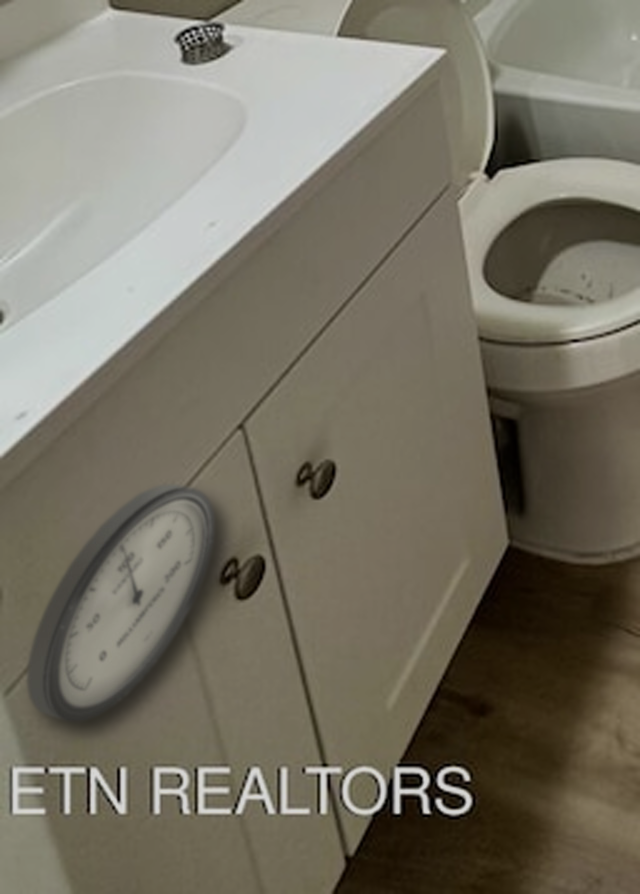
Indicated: {"value": 100, "unit": "mA"}
